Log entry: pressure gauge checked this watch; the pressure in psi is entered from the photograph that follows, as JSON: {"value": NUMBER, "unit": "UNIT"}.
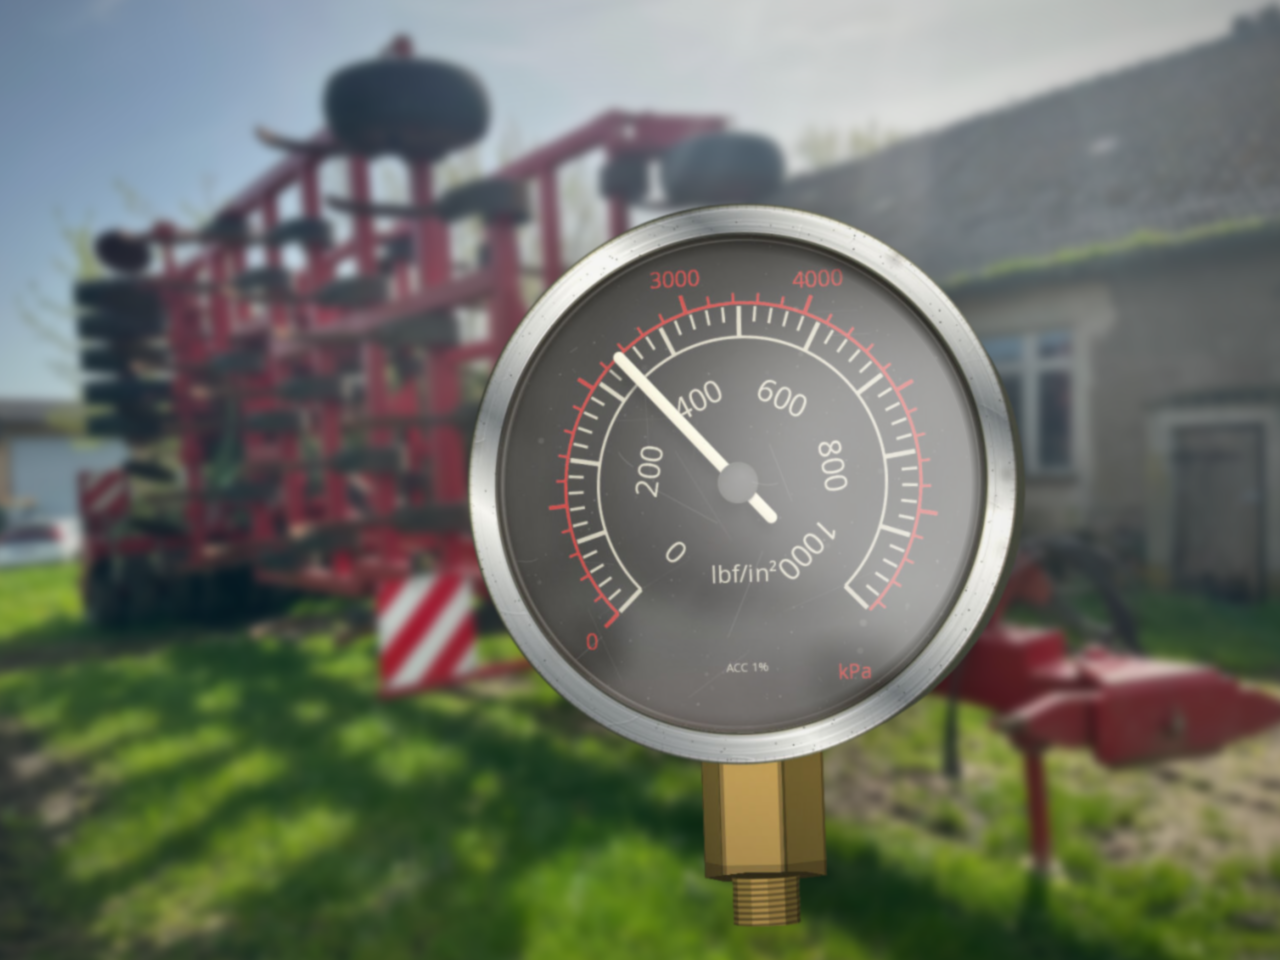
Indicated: {"value": 340, "unit": "psi"}
